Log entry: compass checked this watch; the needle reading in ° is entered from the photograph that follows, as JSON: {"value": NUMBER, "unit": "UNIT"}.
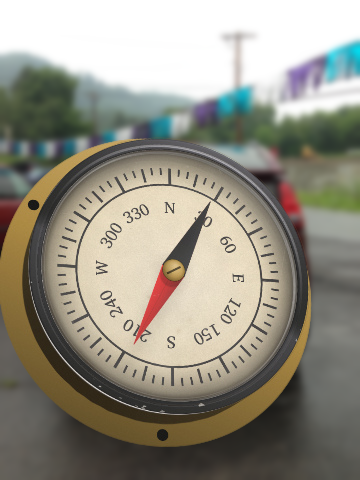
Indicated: {"value": 207.5, "unit": "°"}
